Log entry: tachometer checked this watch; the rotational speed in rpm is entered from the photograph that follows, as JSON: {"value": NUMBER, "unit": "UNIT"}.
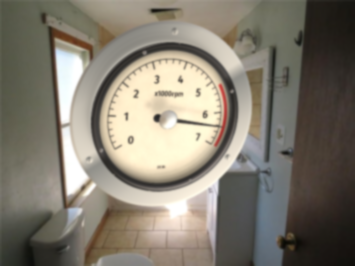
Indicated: {"value": 6400, "unit": "rpm"}
